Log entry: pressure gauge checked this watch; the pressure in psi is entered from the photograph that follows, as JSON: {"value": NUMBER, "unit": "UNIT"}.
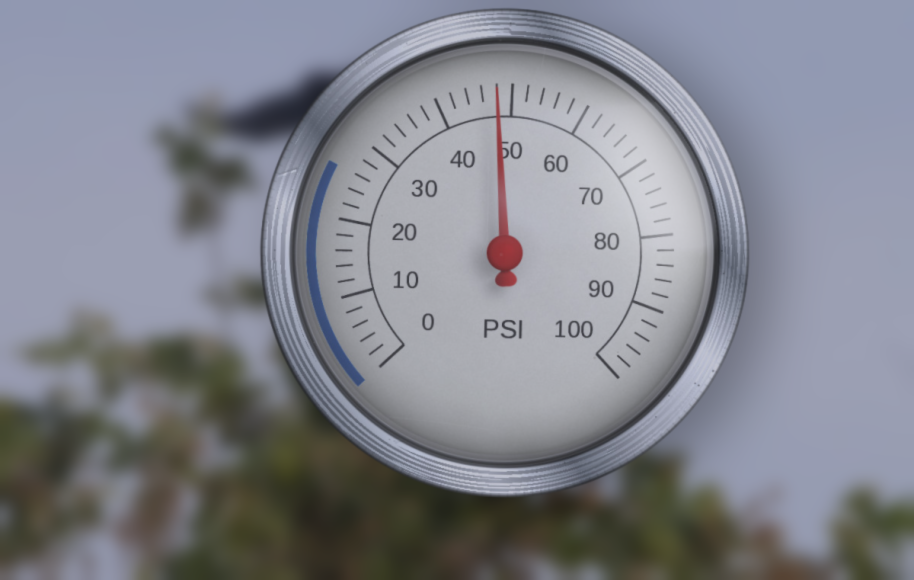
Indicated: {"value": 48, "unit": "psi"}
